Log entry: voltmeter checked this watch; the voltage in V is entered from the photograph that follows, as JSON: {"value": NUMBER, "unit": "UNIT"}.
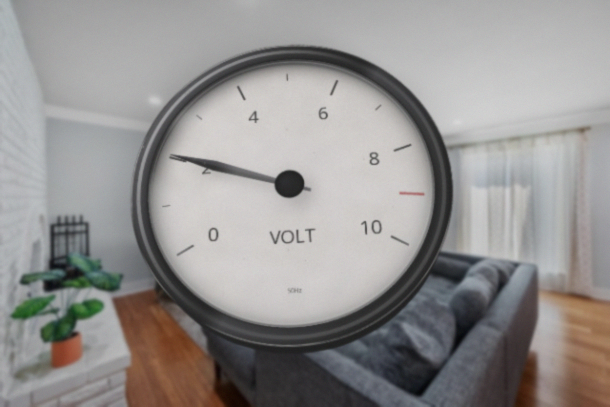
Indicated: {"value": 2, "unit": "V"}
